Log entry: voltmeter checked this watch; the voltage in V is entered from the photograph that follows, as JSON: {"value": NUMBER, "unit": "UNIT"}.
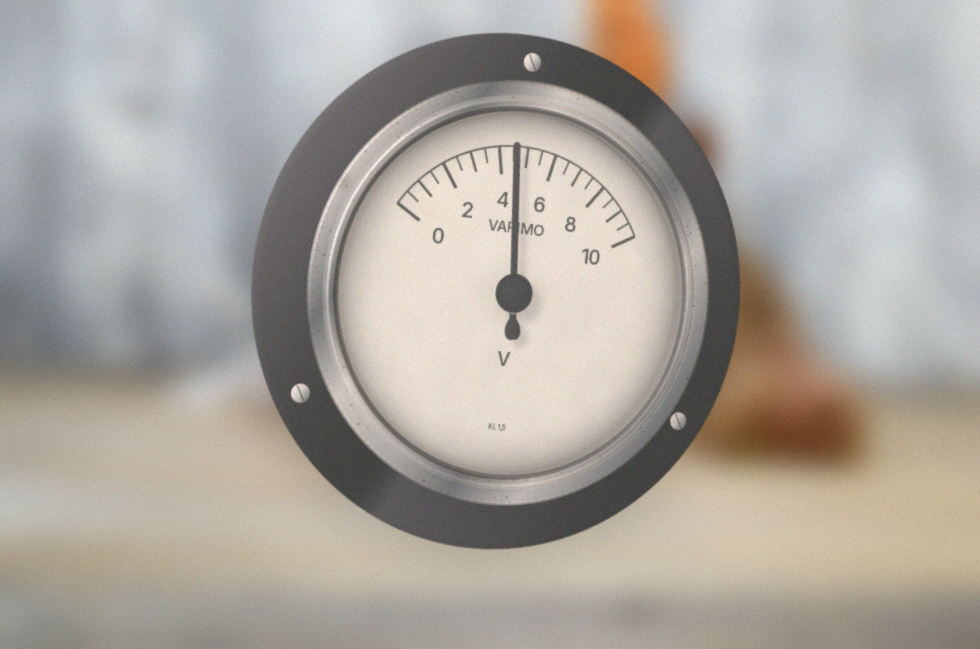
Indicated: {"value": 4.5, "unit": "V"}
